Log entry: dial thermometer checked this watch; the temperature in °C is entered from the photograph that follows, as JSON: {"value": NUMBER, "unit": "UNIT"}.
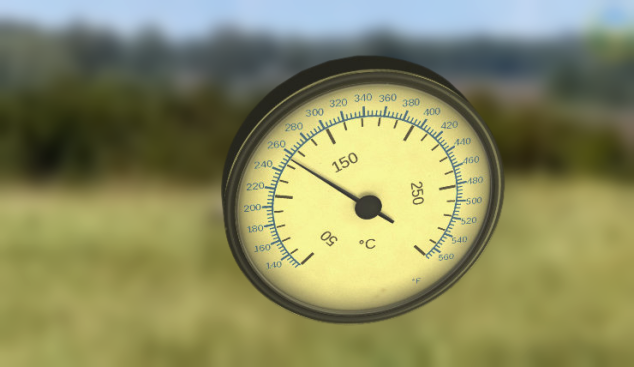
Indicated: {"value": 125, "unit": "°C"}
